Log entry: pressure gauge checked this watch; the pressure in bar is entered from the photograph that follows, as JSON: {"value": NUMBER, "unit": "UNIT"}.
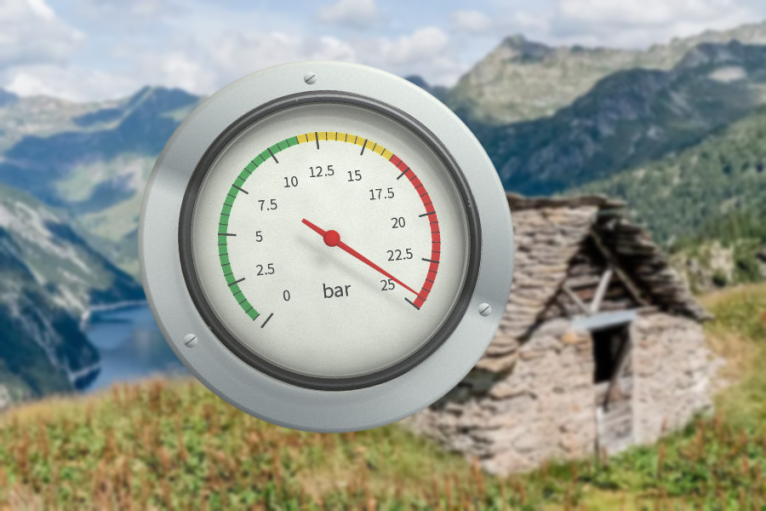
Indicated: {"value": 24.5, "unit": "bar"}
